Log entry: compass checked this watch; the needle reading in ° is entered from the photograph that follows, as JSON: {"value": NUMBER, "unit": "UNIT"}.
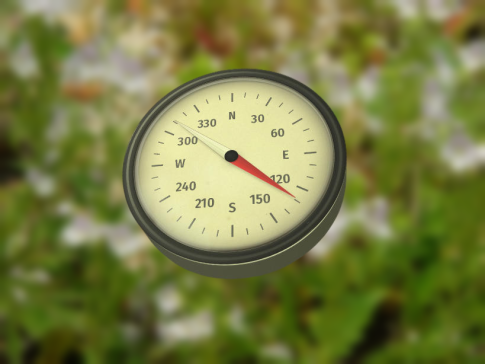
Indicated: {"value": 130, "unit": "°"}
